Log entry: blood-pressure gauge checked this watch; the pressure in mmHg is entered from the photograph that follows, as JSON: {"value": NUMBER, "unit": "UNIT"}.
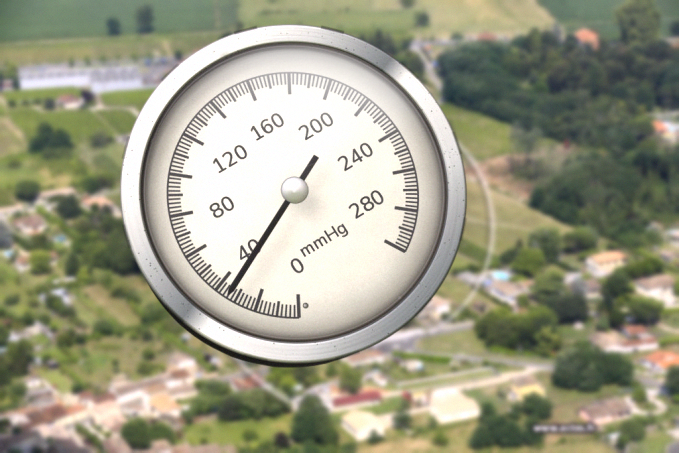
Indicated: {"value": 34, "unit": "mmHg"}
